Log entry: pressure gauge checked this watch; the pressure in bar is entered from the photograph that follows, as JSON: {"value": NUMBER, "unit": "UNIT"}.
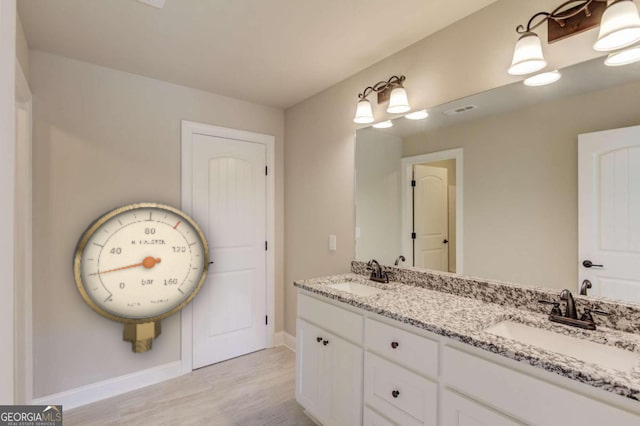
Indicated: {"value": 20, "unit": "bar"}
